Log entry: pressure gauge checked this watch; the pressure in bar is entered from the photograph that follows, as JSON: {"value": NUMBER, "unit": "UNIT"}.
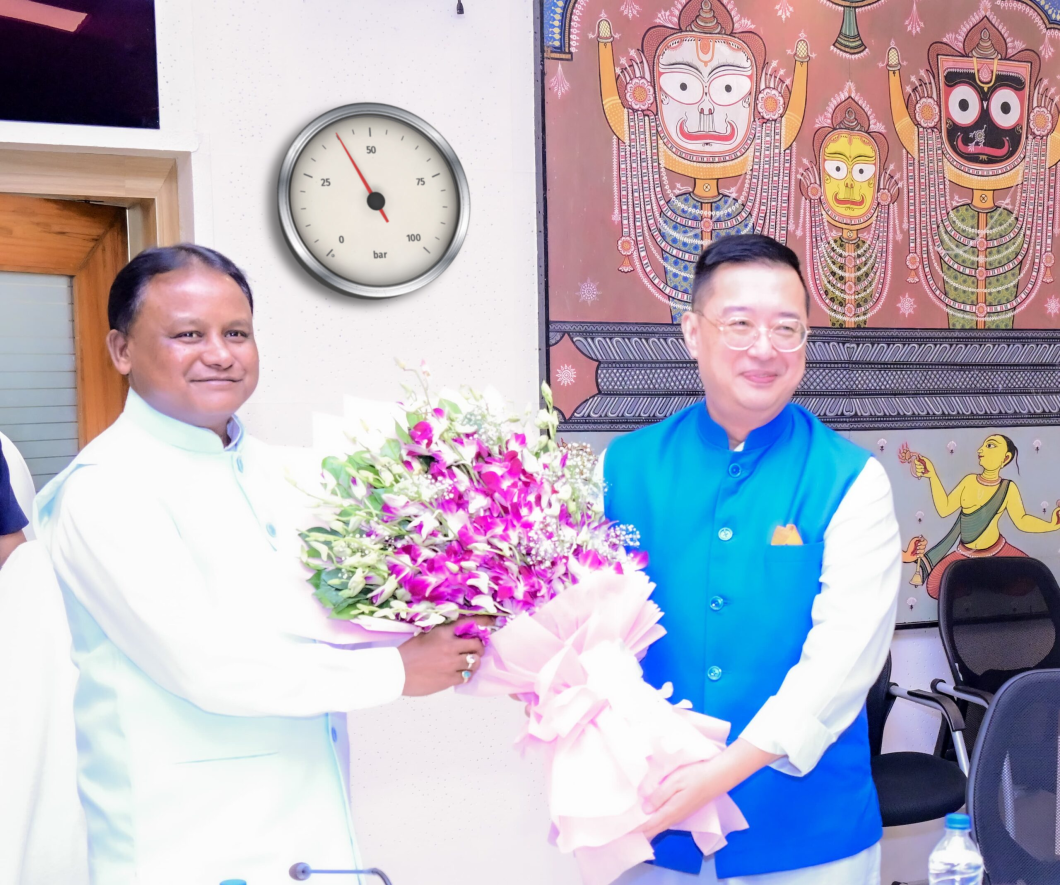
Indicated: {"value": 40, "unit": "bar"}
